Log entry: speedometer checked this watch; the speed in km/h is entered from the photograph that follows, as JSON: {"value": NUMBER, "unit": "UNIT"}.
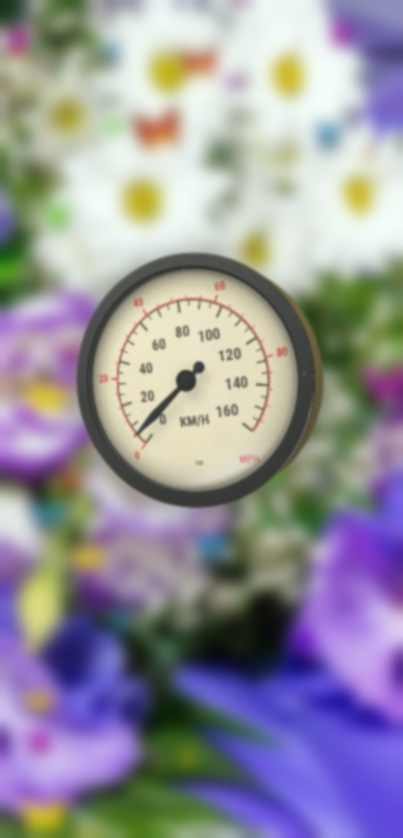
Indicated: {"value": 5, "unit": "km/h"}
